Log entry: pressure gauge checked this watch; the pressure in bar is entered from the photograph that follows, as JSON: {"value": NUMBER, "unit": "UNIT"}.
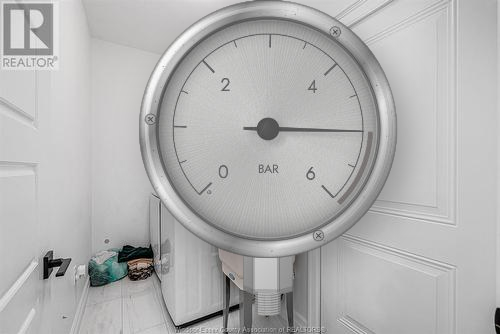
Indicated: {"value": 5, "unit": "bar"}
